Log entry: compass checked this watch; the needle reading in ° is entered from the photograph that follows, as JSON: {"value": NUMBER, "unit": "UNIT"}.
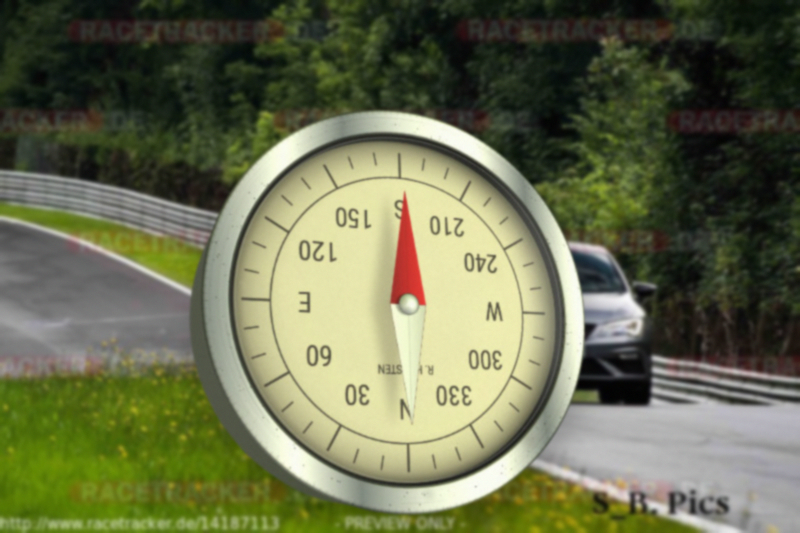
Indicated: {"value": 180, "unit": "°"}
